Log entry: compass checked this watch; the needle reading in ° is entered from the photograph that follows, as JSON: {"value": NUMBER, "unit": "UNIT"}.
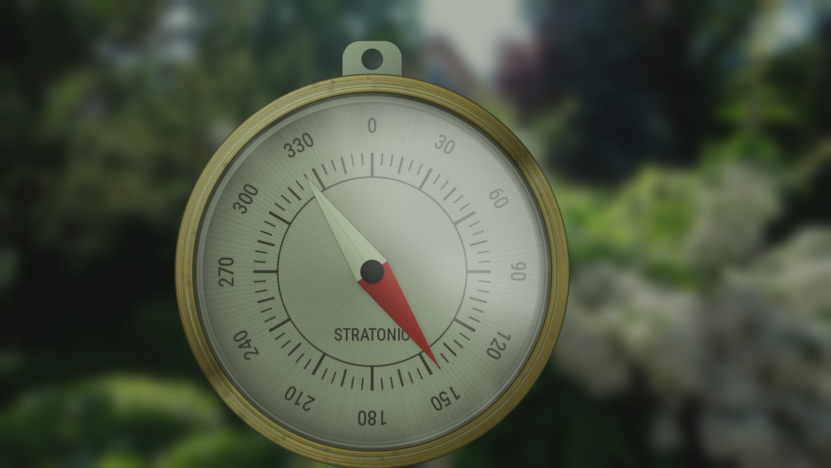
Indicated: {"value": 145, "unit": "°"}
